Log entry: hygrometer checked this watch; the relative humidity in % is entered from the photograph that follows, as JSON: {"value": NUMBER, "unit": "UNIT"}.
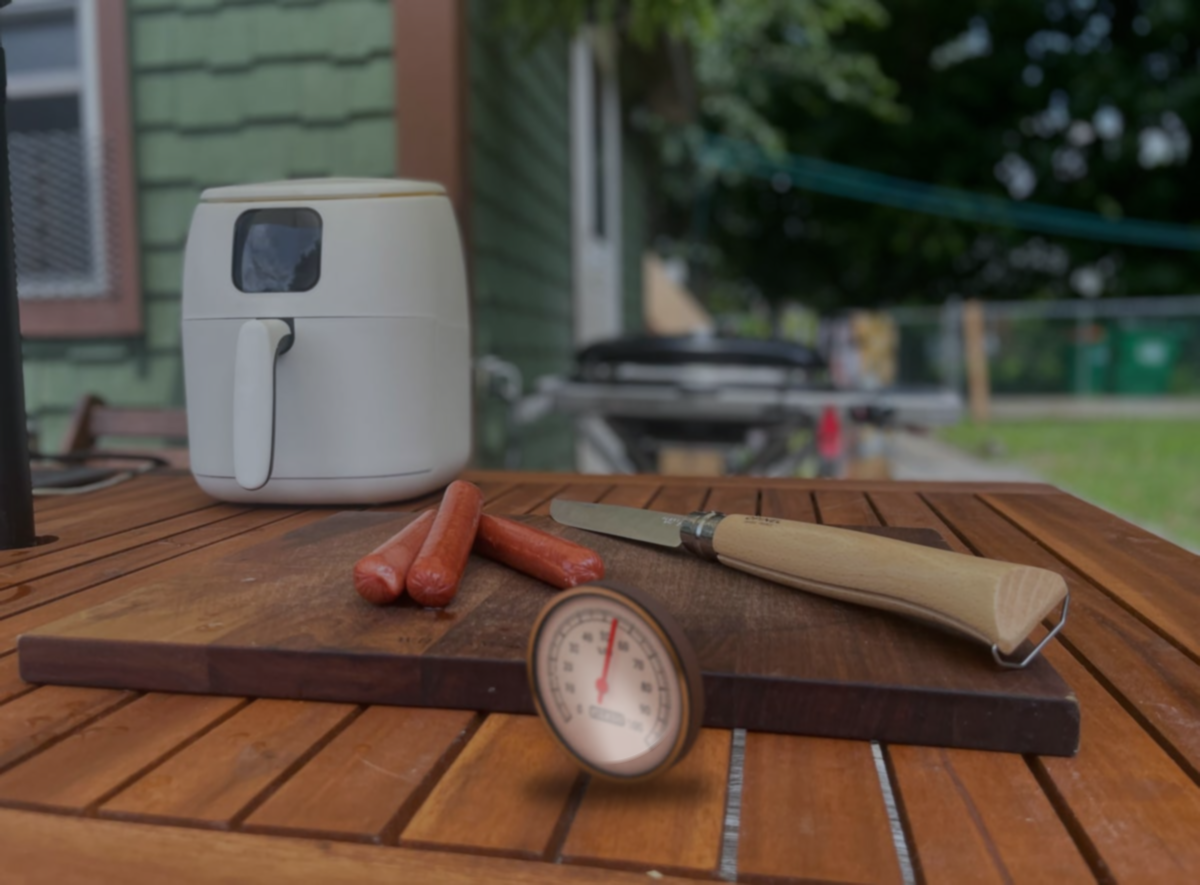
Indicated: {"value": 55, "unit": "%"}
